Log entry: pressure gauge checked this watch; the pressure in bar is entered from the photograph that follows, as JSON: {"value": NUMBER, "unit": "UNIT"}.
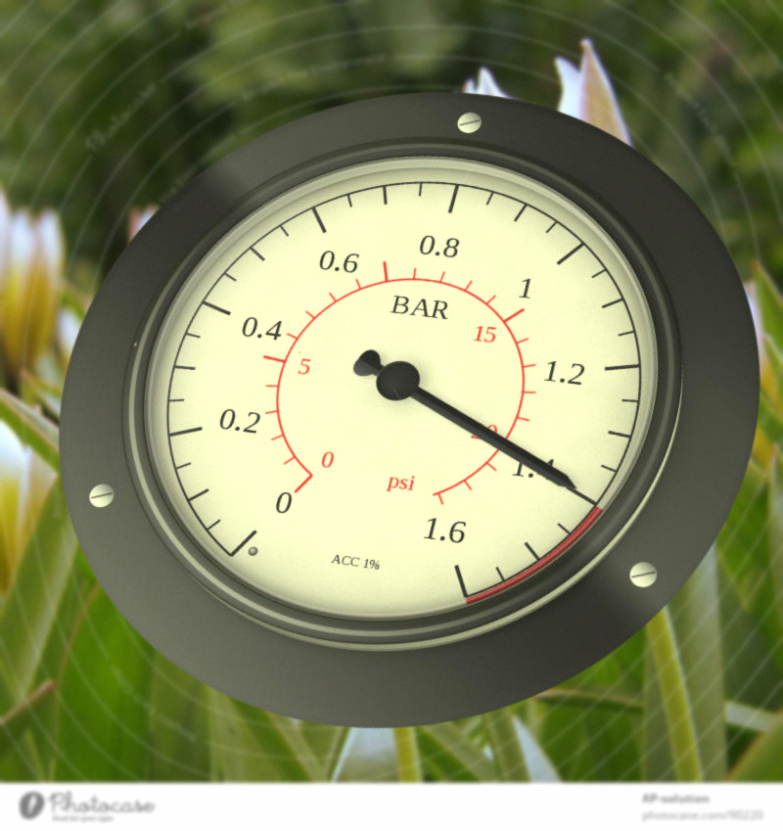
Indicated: {"value": 1.4, "unit": "bar"}
